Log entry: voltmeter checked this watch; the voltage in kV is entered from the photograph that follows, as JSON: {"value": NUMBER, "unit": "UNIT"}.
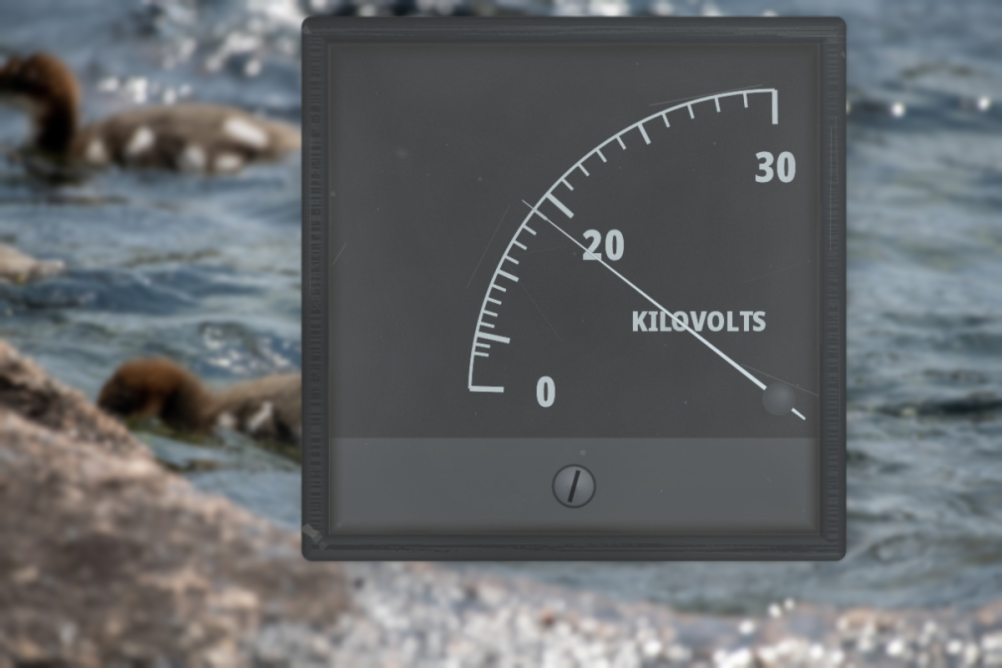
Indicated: {"value": 19, "unit": "kV"}
